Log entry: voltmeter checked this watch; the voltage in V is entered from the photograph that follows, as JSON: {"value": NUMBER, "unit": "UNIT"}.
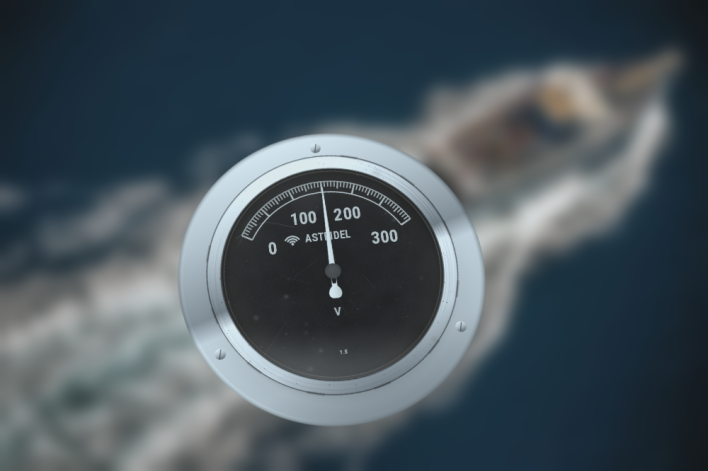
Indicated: {"value": 150, "unit": "V"}
